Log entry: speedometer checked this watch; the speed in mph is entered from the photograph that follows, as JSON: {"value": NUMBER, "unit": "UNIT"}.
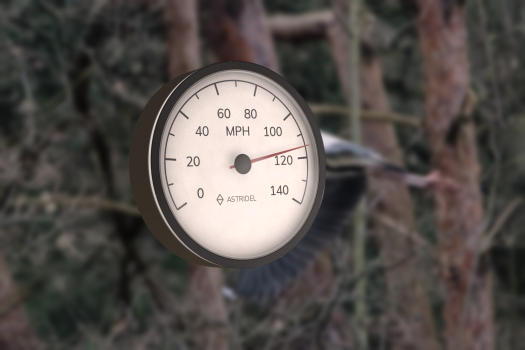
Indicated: {"value": 115, "unit": "mph"}
